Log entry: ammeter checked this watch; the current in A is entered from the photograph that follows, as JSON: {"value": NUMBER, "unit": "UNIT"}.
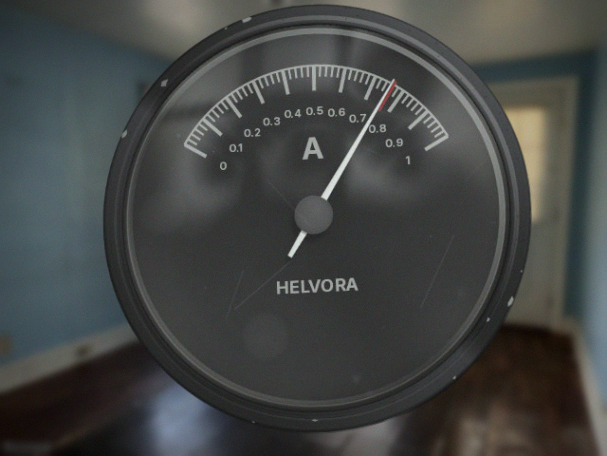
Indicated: {"value": 0.76, "unit": "A"}
